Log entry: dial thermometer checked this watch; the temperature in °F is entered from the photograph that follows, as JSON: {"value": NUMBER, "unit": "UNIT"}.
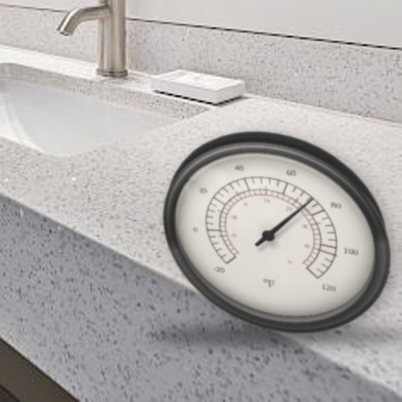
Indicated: {"value": 72, "unit": "°F"}
